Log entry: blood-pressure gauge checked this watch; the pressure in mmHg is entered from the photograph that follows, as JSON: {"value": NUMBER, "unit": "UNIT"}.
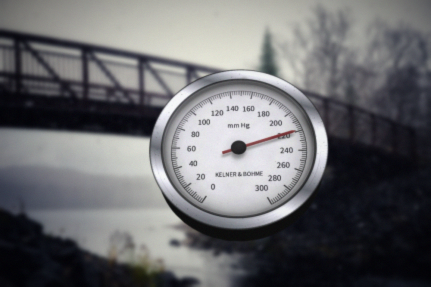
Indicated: {"value": 220, "unit": "mmHg"}
